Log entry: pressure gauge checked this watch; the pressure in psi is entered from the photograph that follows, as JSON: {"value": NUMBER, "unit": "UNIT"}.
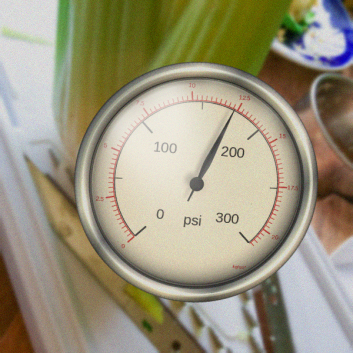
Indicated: {"value": 175, "unit": "psi"}
